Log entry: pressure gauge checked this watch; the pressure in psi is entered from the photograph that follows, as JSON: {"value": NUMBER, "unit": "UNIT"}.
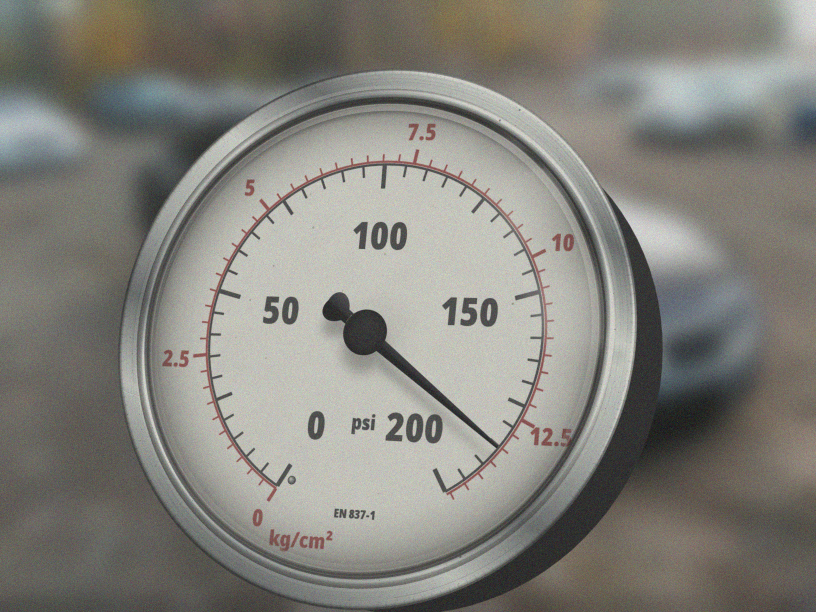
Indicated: {"value": 185, "unit": "psi"}
